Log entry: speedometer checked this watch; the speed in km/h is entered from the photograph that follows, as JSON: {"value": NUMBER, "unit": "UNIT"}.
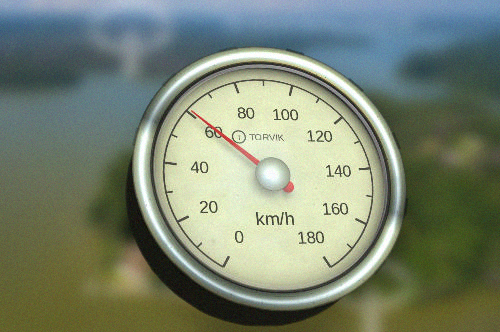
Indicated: {"value": 60, "unit": "km/h"}
